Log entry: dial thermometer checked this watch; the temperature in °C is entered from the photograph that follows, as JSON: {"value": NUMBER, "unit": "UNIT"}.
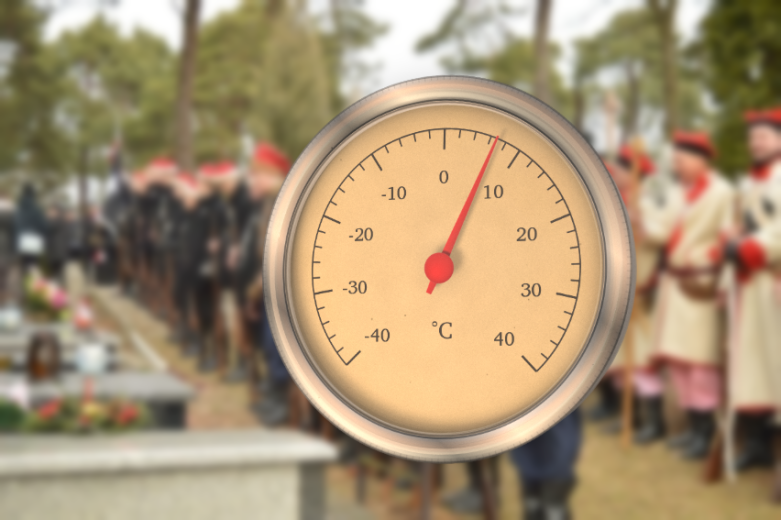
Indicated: {"value": 7, "unit": "°C"}
